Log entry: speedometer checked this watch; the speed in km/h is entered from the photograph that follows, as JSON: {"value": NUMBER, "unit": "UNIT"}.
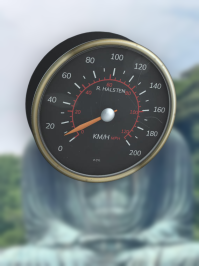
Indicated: {"value": 10, "unit": "km/h"}
